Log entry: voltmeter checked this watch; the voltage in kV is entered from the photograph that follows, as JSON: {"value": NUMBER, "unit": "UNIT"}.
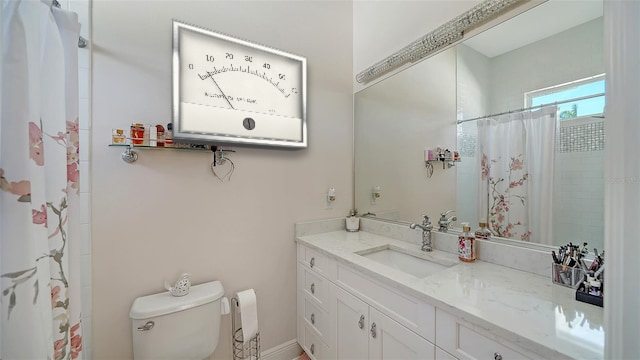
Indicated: {"value": 5, "unit": "kV"}
